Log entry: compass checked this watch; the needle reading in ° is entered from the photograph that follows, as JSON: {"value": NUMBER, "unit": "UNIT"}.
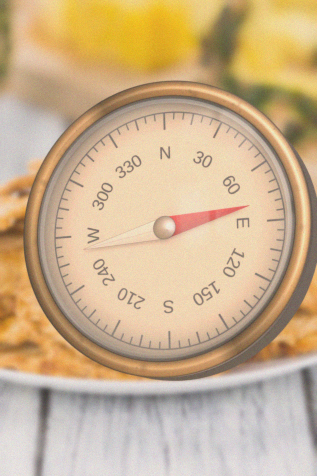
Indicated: {"value": 80, "unit": "°"}
